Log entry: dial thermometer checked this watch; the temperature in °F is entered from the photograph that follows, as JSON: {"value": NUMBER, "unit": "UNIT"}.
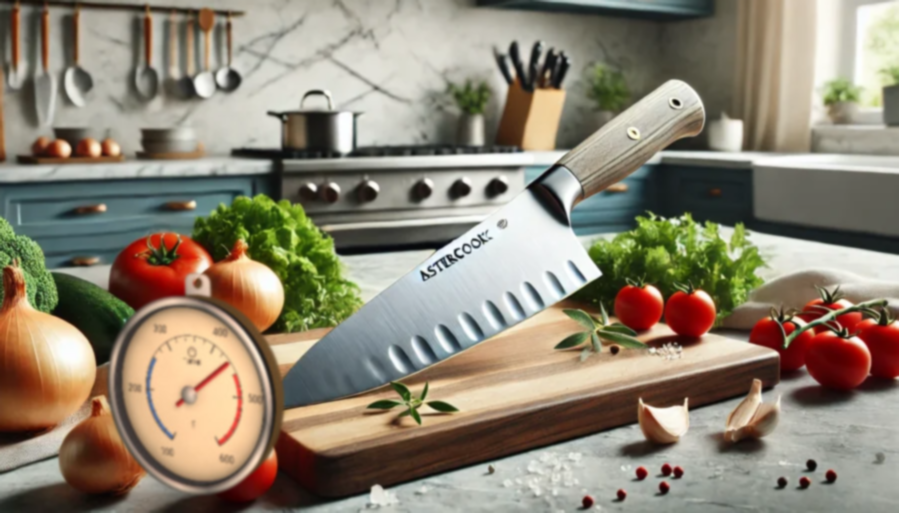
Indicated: {"value": 440, "unit": "°F"}
